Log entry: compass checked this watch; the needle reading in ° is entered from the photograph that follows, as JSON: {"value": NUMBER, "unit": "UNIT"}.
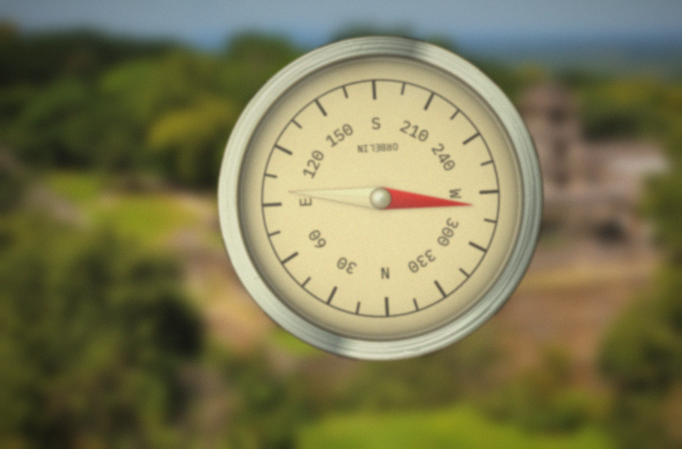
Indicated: {"value": 277.5, "unit": "°"}
